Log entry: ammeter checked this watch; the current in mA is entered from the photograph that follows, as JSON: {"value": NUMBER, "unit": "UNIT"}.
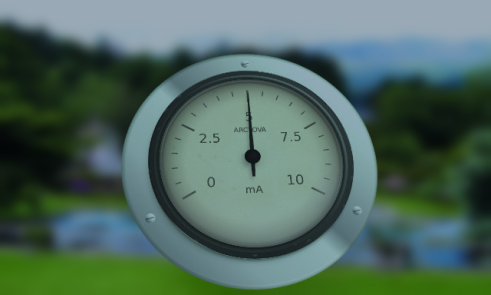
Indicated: {"value": 5, "unit": "mA"}
